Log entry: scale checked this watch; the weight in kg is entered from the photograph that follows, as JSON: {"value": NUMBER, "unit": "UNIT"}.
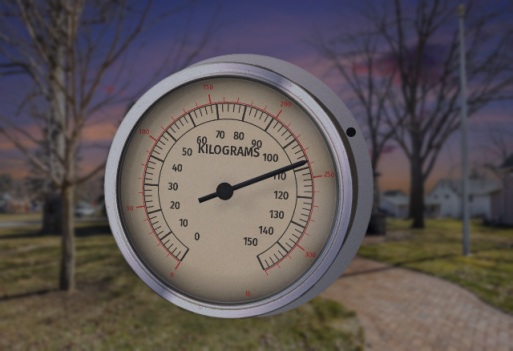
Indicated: {"value": 108, "unit": "kg"}
